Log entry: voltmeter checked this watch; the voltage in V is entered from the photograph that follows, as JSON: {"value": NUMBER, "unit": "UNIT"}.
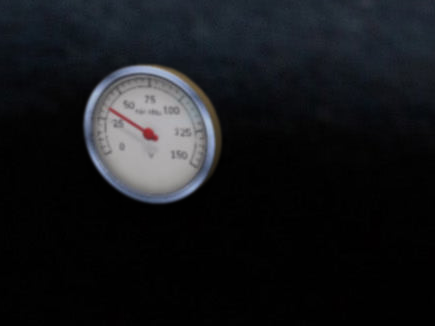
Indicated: {"value": 35, "unit": "V"}
